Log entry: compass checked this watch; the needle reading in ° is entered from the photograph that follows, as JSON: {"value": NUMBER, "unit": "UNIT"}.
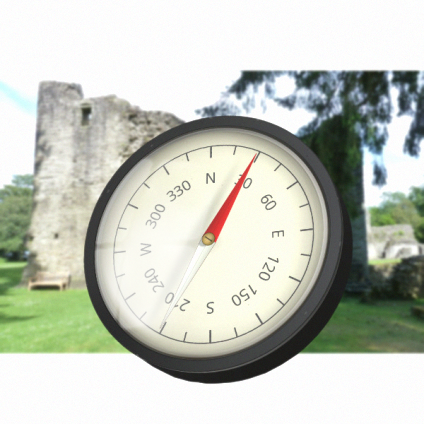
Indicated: {"value": 30, "unit": "°"}
